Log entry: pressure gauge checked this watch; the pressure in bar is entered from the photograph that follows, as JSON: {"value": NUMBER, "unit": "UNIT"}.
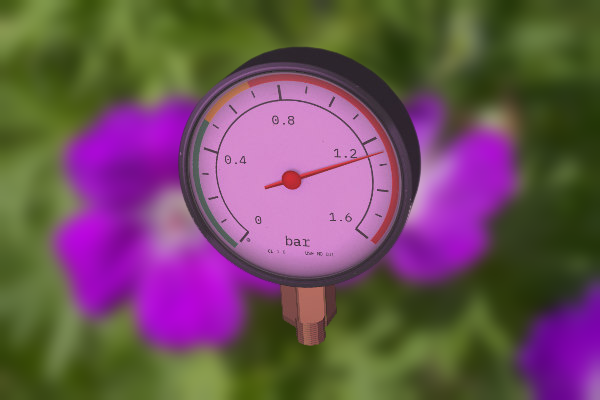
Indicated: {"value": 1.25, "unit": "bar"}
